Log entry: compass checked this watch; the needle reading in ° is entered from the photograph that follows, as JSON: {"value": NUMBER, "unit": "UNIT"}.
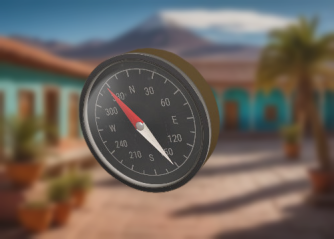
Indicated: {"value": 330, "unit": "°"}
